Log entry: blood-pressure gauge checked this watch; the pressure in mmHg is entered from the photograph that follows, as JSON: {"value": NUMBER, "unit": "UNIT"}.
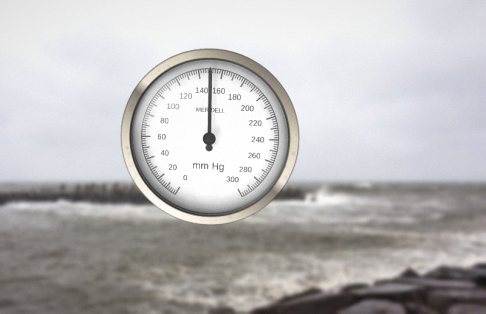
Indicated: {"value": 150, "unit": "mmHg"}
